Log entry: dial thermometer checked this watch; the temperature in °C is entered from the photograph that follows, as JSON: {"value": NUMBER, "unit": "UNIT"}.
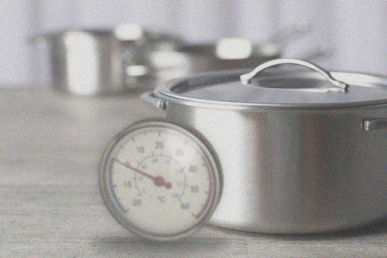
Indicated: {"value": 0, "unit": "°C"}
